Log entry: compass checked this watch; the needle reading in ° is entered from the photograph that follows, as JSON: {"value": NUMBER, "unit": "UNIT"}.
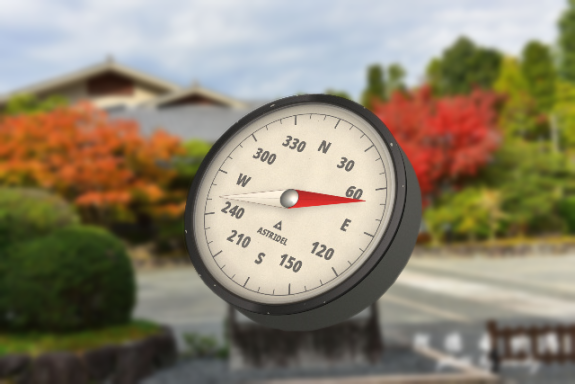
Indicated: {"value": 70, "unit": "°"}
